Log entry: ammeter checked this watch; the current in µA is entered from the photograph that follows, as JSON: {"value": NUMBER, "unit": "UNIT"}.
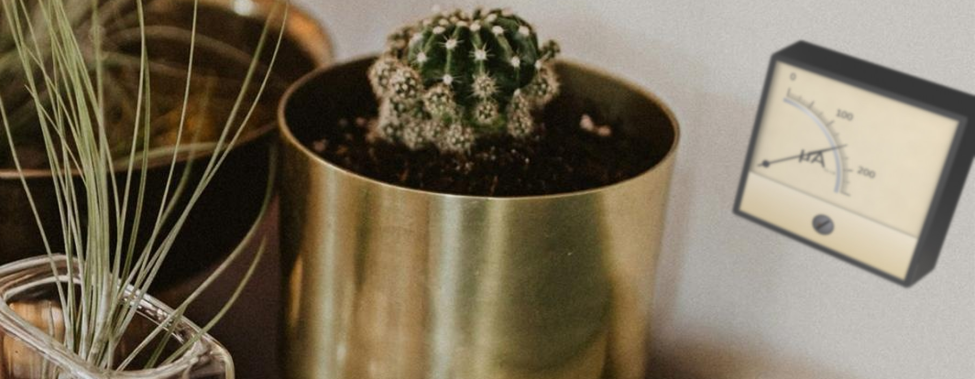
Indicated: {"value": 150, "unit": "µA"}
